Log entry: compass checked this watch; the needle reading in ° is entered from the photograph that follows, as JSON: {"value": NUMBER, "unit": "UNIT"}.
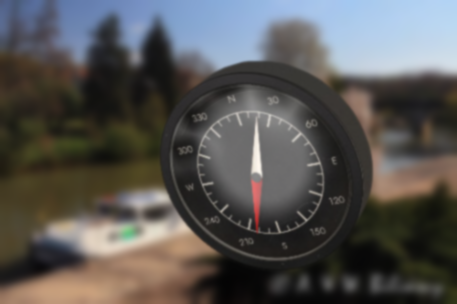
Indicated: {"value": 200, "unit": "°"}
